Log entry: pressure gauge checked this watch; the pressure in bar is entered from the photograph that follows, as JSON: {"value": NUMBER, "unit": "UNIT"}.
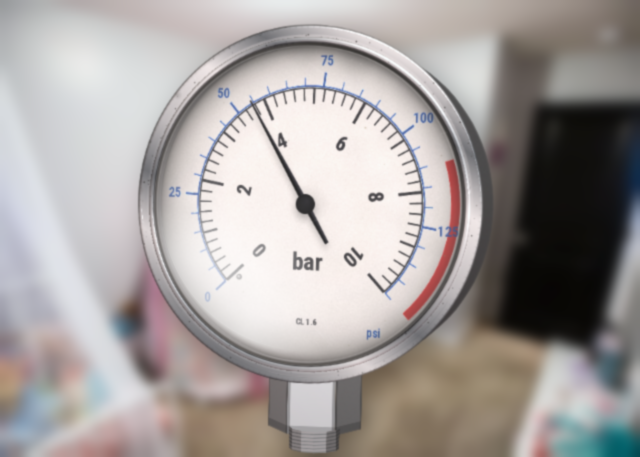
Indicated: {"value": 3.8, "unit": "bar"}
